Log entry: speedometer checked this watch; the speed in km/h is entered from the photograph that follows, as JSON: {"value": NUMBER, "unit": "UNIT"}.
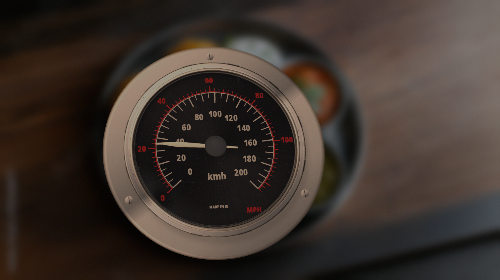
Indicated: {"value": 35, "unit": "km/h"}
